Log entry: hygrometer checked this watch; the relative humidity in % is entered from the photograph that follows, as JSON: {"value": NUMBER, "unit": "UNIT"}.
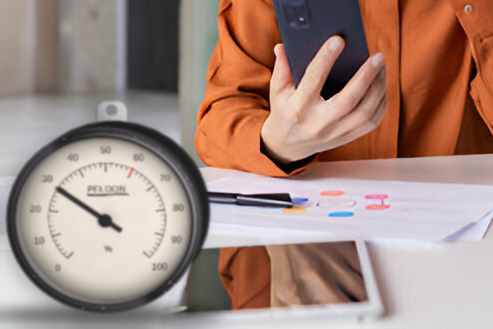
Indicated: {"value": 30, "unit": "%"}
